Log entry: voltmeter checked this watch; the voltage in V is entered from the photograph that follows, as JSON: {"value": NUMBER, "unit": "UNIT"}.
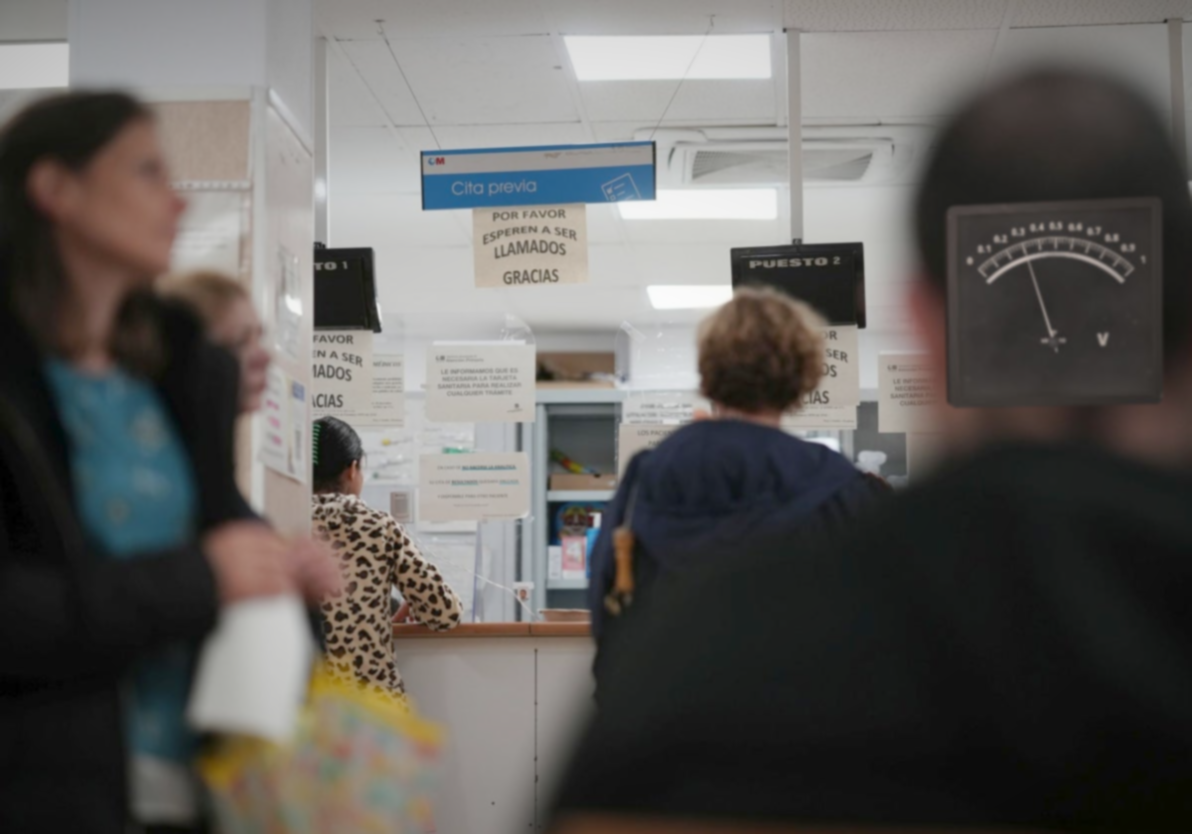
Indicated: {"value": 0.3, "unit": "V"}
